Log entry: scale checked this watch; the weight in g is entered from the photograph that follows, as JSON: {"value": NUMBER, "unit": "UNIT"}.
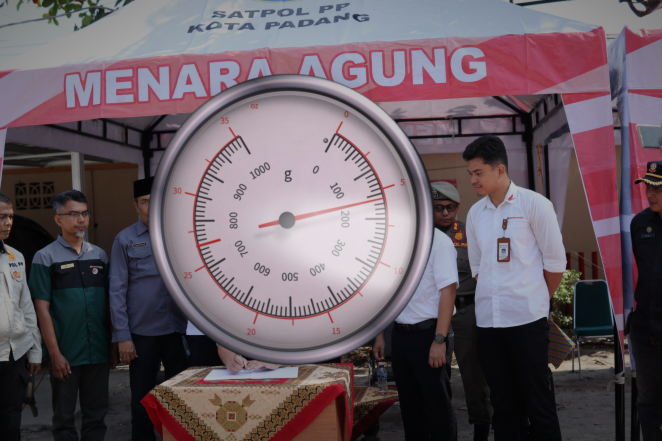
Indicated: {"value": 160, "unit": "g"}
